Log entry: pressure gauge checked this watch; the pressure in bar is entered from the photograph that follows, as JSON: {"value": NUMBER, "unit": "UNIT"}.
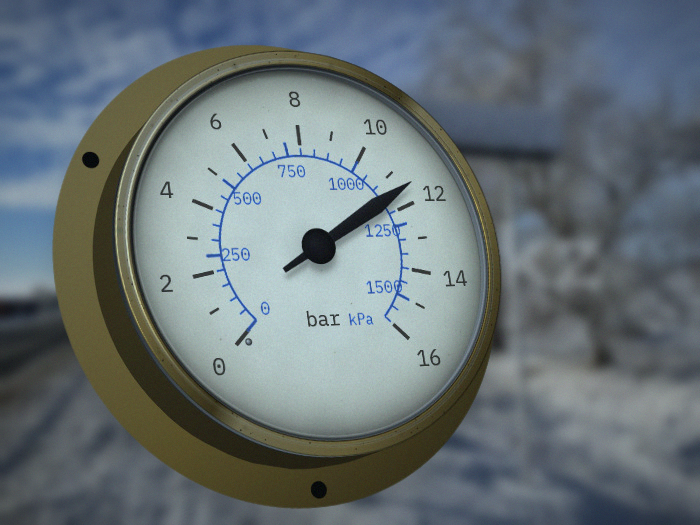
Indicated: {"value": 11.5, "unit": "bar"}
